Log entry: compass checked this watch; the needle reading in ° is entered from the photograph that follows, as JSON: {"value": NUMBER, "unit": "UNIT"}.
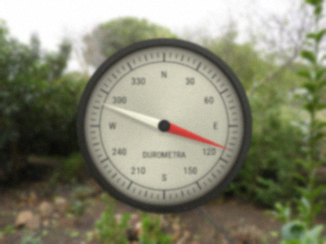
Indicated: {"value": 110, "unit": "°"}
